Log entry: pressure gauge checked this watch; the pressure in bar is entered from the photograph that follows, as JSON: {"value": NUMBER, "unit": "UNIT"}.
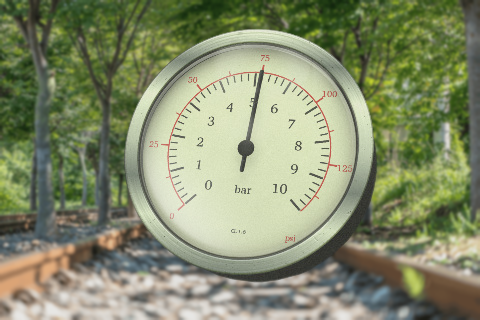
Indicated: {"value": 5.2, "unit": "bar"}
